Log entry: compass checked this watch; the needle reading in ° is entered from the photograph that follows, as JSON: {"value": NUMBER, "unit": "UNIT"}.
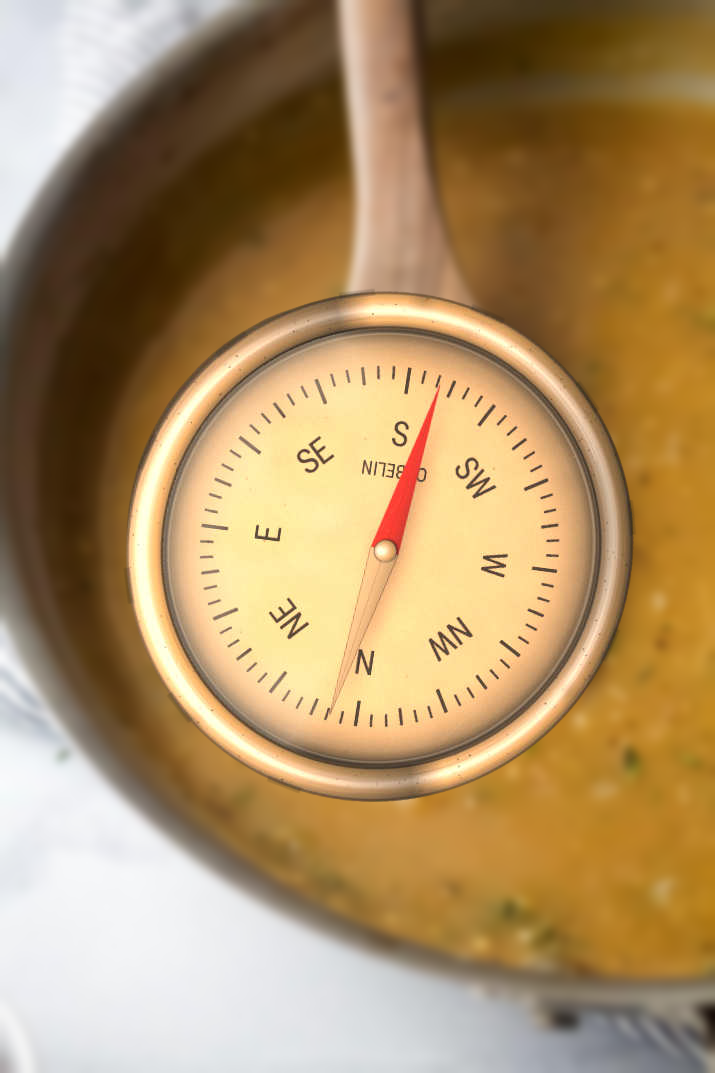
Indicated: {"value": 190, "unit": "°"}
